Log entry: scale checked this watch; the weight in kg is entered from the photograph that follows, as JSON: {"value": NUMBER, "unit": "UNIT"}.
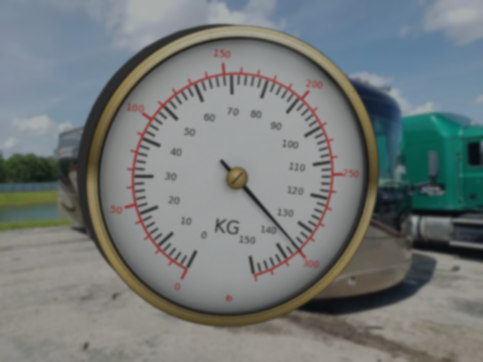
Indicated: {"value": 136, "unit": "kg"}
